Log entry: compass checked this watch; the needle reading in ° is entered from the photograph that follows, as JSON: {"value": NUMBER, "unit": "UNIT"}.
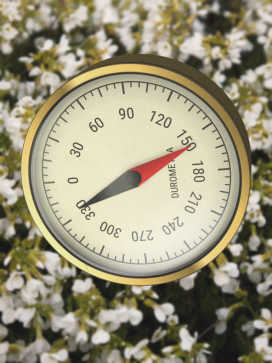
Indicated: {"value": 155, "unit": "°"}
